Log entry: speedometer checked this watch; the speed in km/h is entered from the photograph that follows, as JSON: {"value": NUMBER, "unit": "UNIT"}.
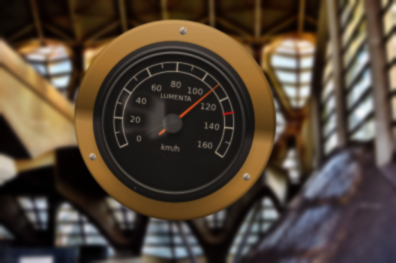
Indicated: {"value": 110, "unit": "km/h"}
